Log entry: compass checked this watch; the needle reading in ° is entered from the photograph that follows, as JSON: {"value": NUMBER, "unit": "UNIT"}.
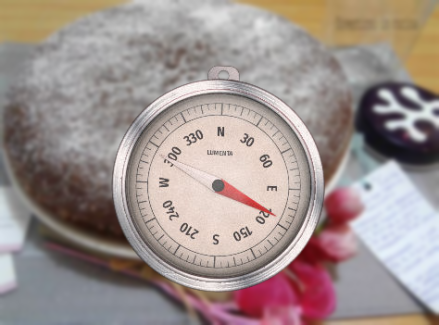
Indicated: {"value": 115, "unit": "°"}
